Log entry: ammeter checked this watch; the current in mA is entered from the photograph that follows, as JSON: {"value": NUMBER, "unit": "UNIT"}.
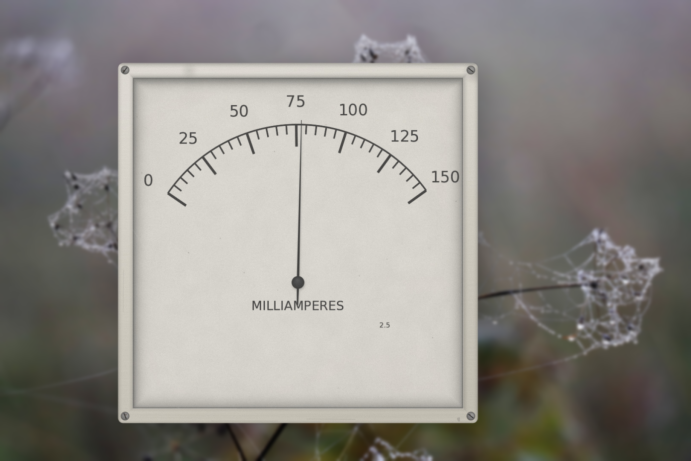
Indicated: {"value": 77.5, "unit": "mA"}
